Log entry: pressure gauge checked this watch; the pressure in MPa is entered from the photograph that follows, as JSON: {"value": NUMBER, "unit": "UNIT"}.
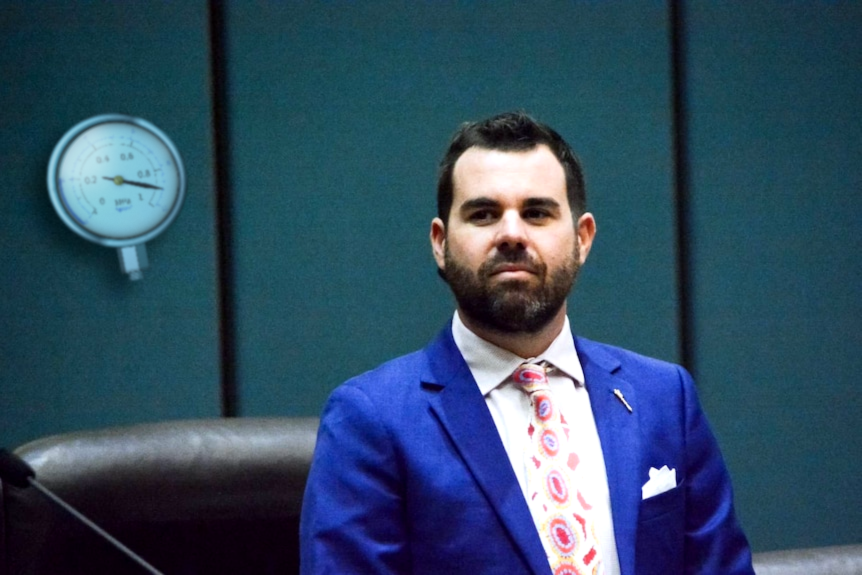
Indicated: {"value": 0.9, "unit": "MPa"}
